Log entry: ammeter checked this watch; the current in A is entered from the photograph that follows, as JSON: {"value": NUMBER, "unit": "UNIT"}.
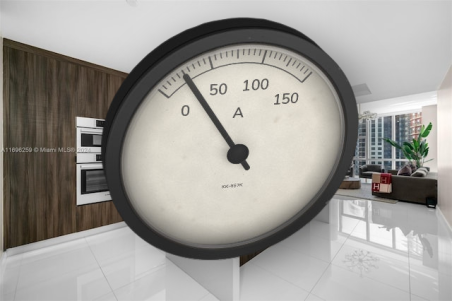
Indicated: {"value": 25, "unit": "A"}
